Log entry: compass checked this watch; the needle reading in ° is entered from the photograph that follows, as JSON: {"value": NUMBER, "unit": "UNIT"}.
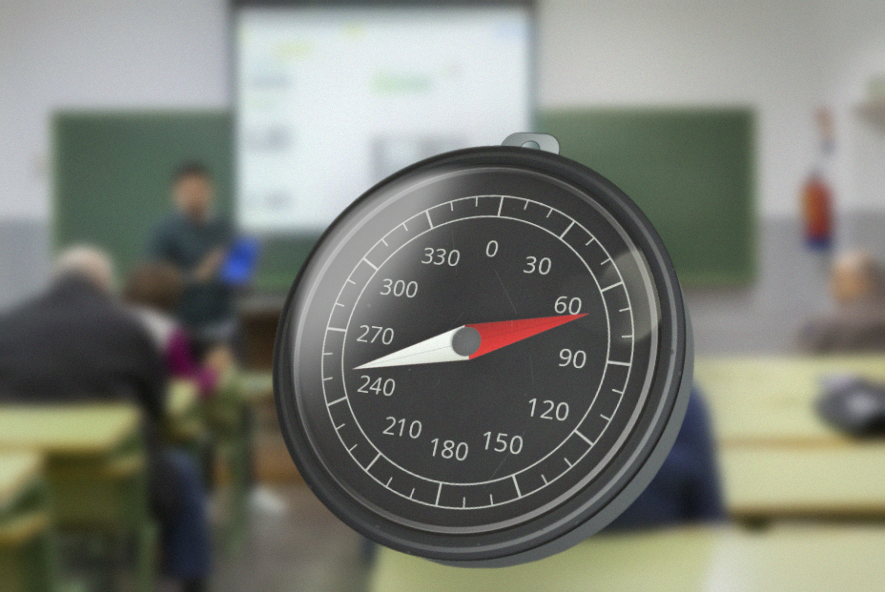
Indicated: {"value": 70, "unit": "°"}
